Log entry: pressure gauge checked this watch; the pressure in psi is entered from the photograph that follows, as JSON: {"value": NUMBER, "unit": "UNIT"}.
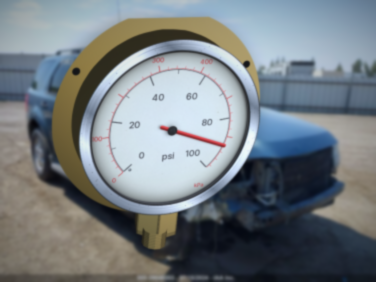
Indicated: {"value": 90, "unit": "psi"}
